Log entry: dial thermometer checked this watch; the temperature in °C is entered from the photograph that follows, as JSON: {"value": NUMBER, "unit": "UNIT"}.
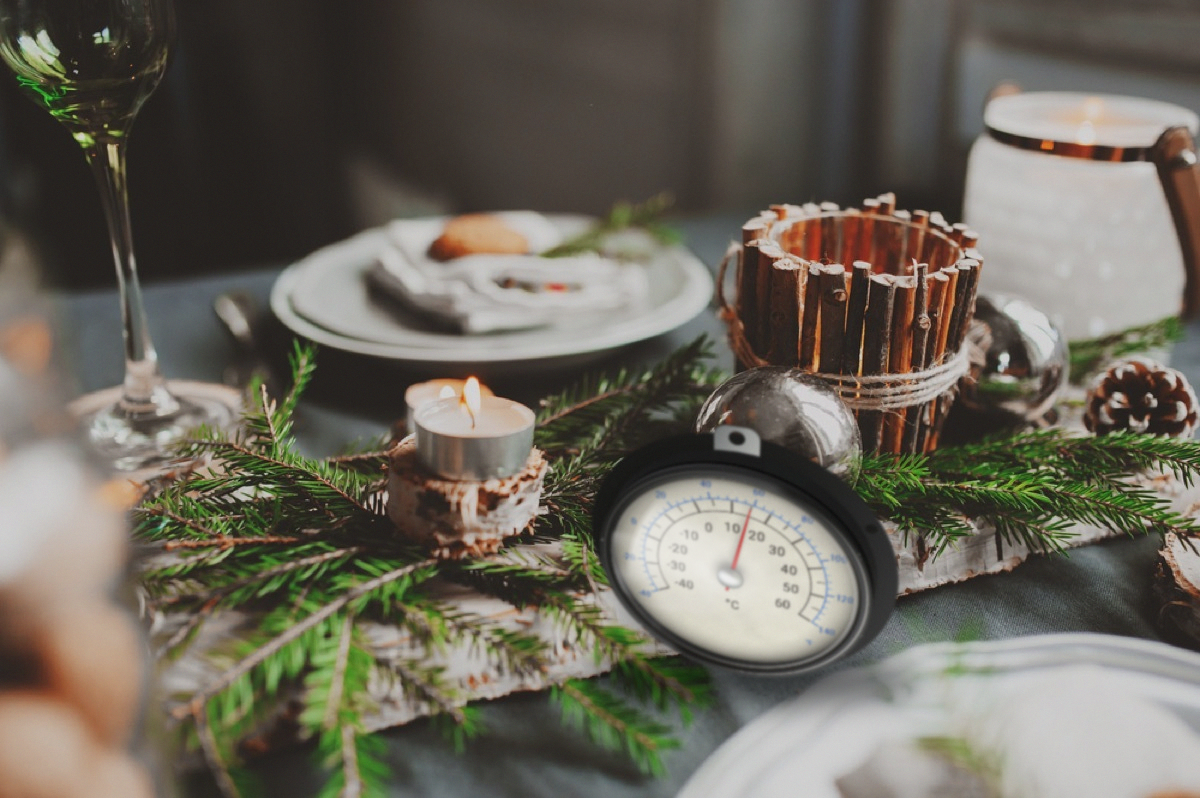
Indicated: {"value": 15, "unit": "°C"}
